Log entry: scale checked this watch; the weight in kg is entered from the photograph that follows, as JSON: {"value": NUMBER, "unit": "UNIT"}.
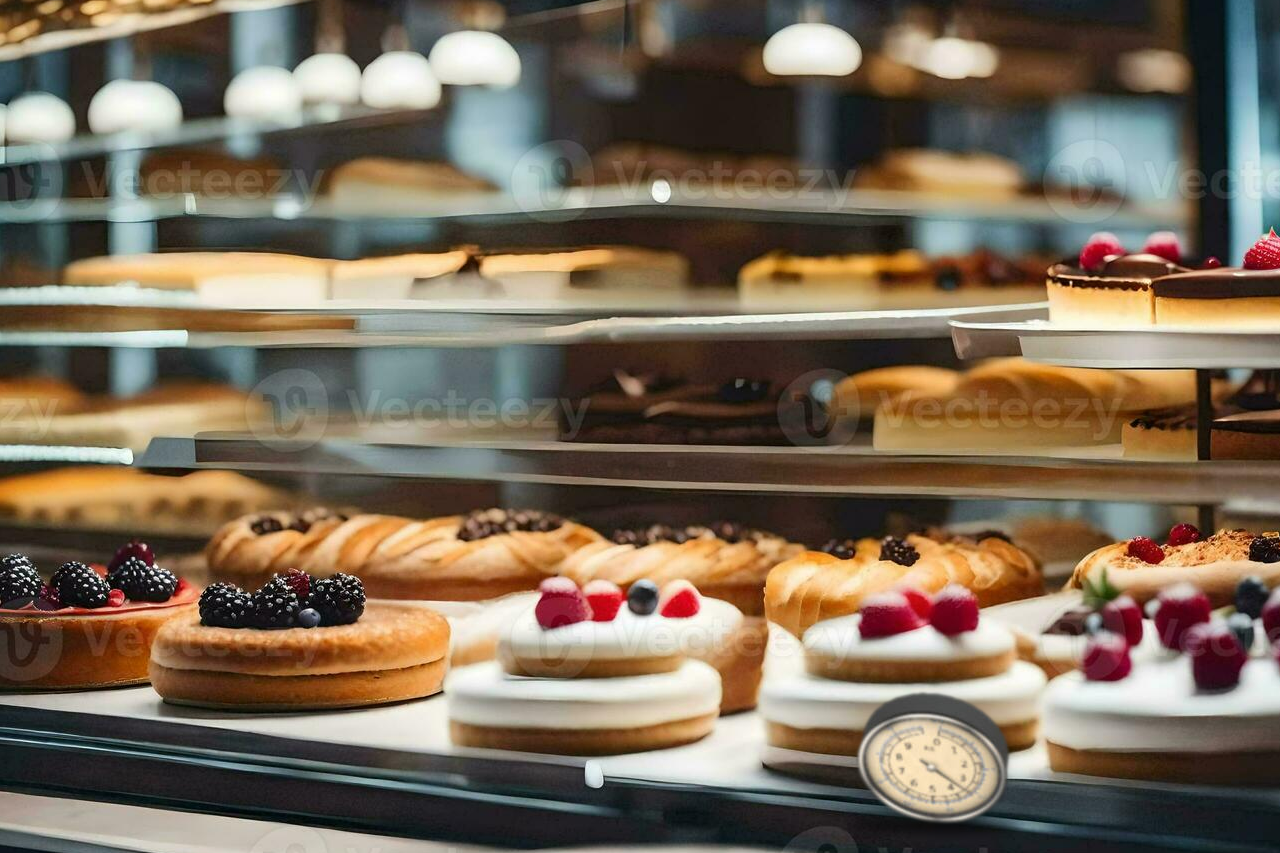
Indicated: {"value": 3.5, "unit": "kg"}
